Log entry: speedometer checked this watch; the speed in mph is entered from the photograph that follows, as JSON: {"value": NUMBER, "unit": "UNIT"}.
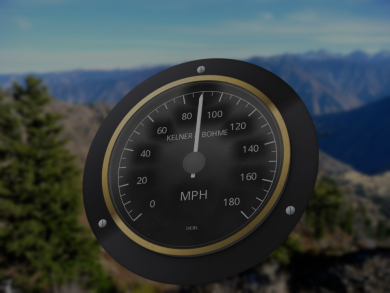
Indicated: {"value": 90, "unit": "mph"}
